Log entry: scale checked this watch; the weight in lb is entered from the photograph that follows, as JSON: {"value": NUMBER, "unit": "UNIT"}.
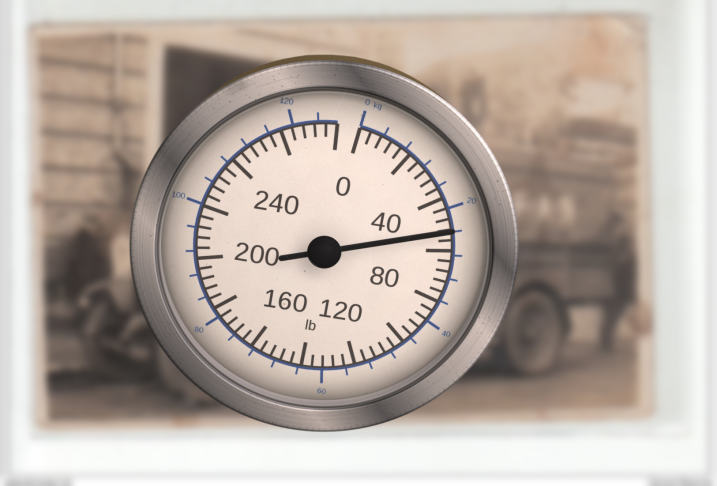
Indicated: {"value": 52, "unit": "lb"}
